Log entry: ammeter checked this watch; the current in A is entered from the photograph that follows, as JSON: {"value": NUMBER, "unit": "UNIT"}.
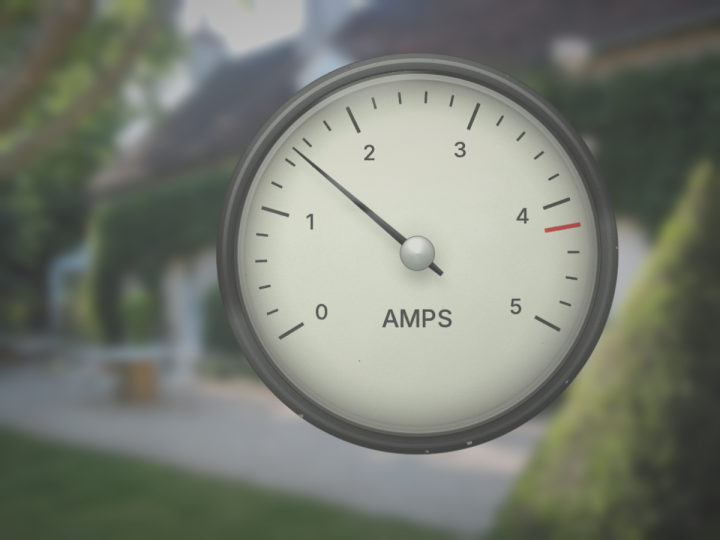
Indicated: {"value": 1.5, "unit": "A"}
